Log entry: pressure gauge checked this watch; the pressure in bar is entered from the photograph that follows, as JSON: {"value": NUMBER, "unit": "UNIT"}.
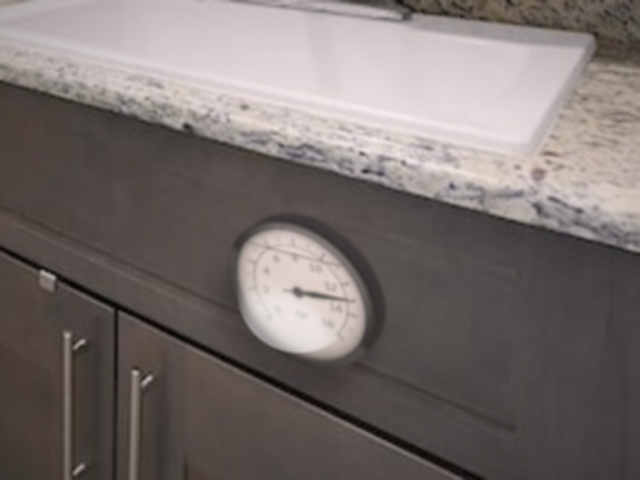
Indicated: {"value": 13, "unit": "bar"}
